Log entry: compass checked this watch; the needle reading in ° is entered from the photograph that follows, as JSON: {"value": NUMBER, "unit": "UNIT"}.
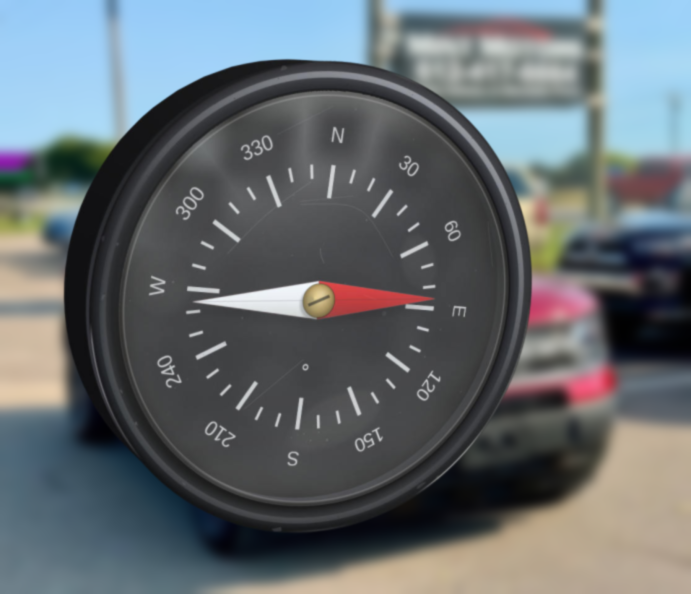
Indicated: {"value": 85, "unit": "°"}
